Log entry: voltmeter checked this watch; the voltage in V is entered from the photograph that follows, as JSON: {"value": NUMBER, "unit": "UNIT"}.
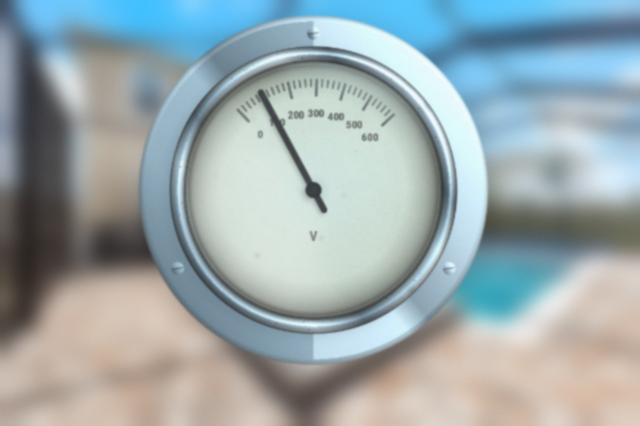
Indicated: {"value": 100, "unit": "V"}
